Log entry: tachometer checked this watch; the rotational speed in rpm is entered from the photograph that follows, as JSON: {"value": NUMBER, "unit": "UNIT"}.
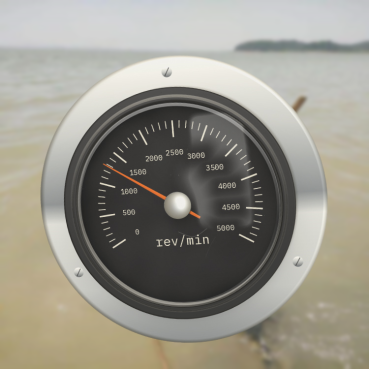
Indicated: {"value": 1300, "unit": "rpm"}
